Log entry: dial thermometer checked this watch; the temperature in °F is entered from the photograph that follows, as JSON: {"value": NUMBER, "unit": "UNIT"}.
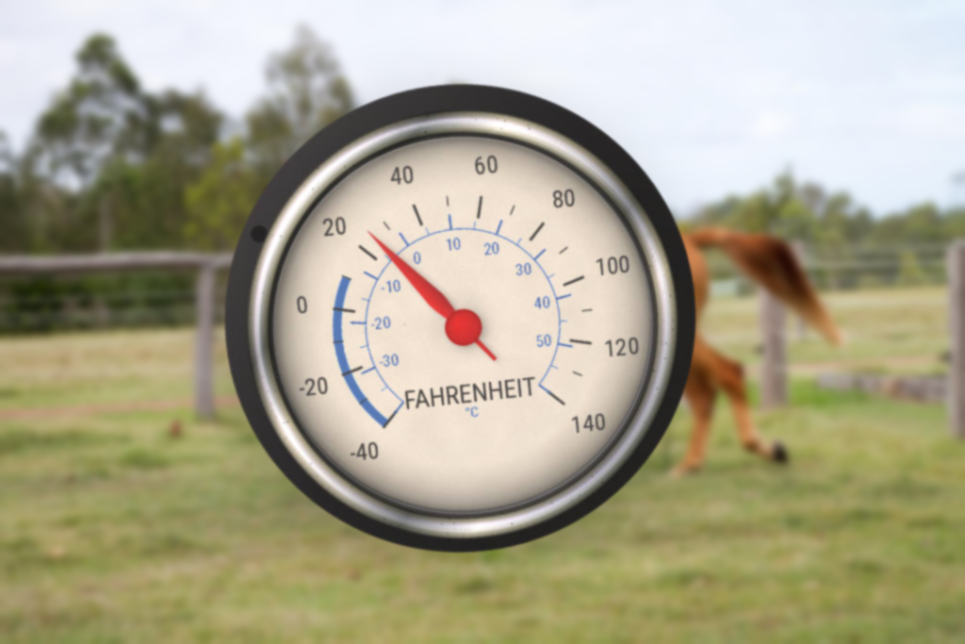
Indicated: {"value": 25, "unit": "°F"}
